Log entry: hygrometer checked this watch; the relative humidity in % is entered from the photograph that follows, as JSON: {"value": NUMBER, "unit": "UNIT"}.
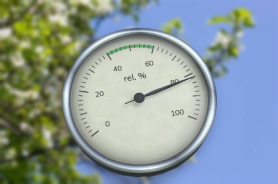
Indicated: {"value": 82, "unit": "%"}
